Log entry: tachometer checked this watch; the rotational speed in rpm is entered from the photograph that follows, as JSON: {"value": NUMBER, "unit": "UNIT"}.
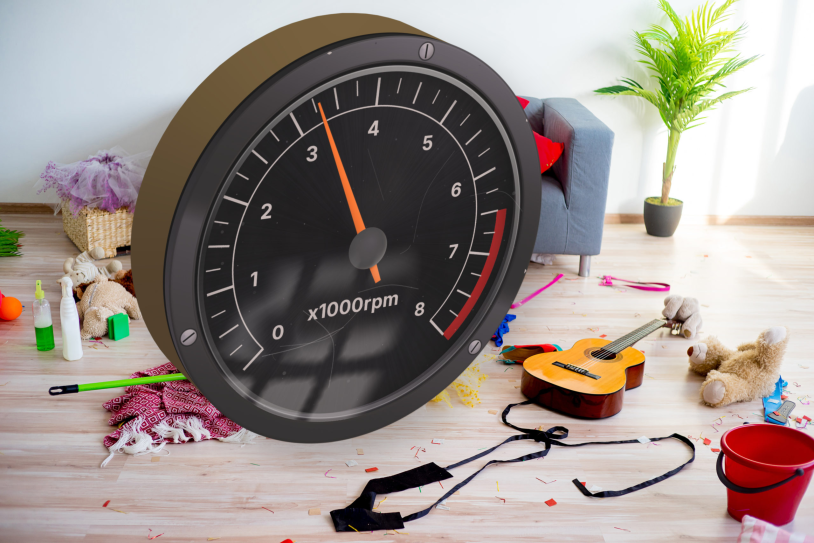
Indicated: {"value": 3250, "unit": "rpm"}
